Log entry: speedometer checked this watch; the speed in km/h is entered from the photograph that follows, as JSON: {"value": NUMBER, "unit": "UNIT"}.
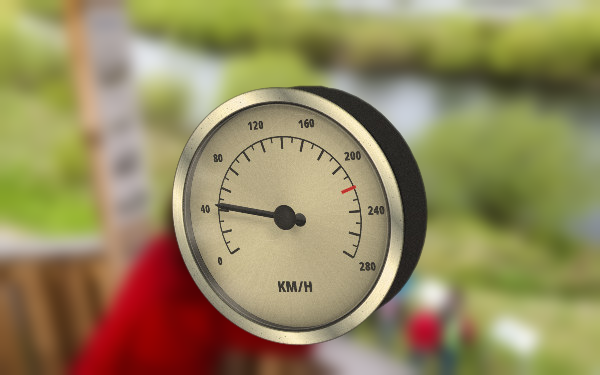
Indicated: {"value": 45, "unit": "km/h"}
